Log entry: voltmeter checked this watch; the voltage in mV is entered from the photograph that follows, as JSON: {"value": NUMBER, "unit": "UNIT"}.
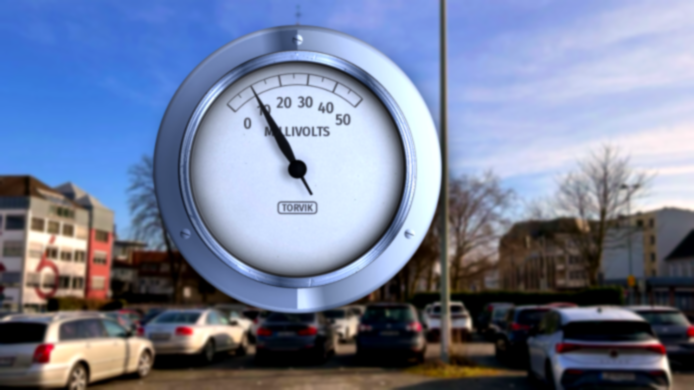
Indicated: {"value": 10, "unit": "mV"}
